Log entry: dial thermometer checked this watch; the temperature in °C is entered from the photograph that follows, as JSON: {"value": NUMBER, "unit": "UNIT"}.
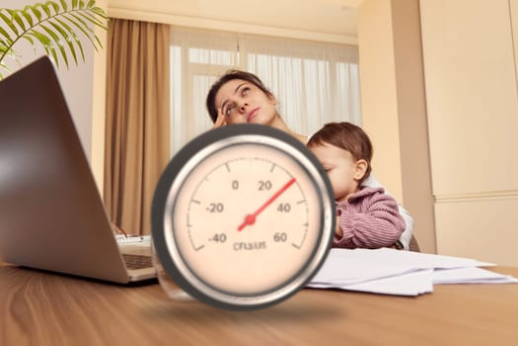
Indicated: {"value": 30, "unit": "°C"}
